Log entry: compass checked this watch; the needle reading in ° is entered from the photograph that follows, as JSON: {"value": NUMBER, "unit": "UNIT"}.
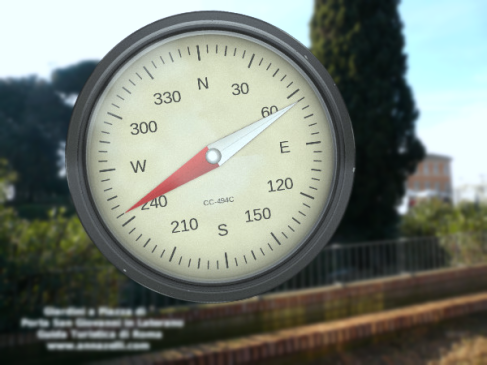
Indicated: {"value": 245, "unit": "°"}
